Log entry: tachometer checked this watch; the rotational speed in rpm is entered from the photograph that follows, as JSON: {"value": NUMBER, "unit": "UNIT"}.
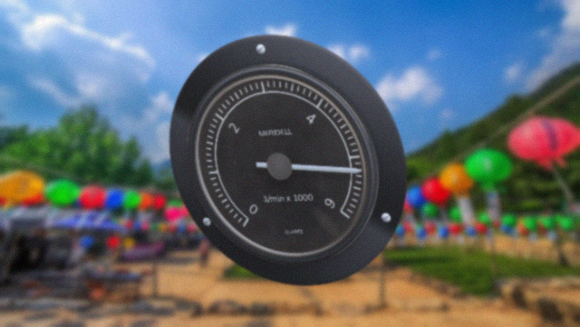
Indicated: {"value": 5200, "unit": "rpm"}
